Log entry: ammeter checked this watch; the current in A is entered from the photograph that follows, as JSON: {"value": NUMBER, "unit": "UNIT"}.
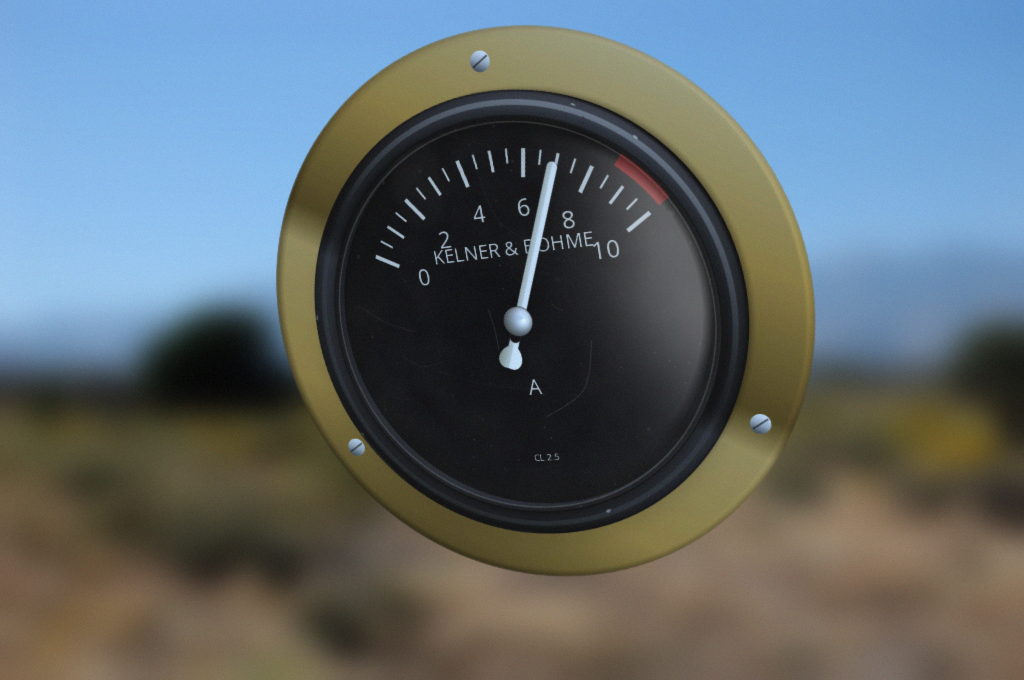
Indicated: {"value": 7, "unit": "A"}
